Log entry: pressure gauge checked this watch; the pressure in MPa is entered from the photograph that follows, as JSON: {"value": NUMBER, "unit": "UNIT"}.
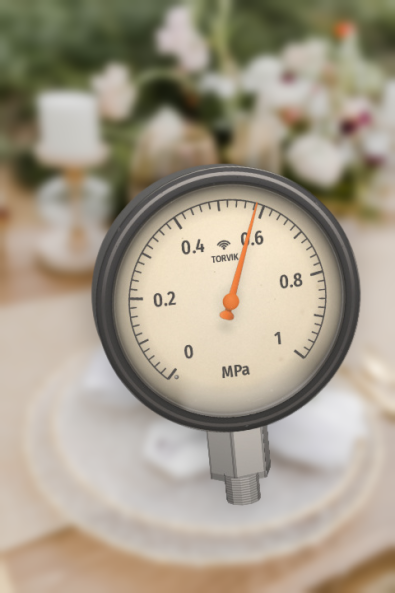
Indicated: {"value": 0.58, "unit": "MPa"}
